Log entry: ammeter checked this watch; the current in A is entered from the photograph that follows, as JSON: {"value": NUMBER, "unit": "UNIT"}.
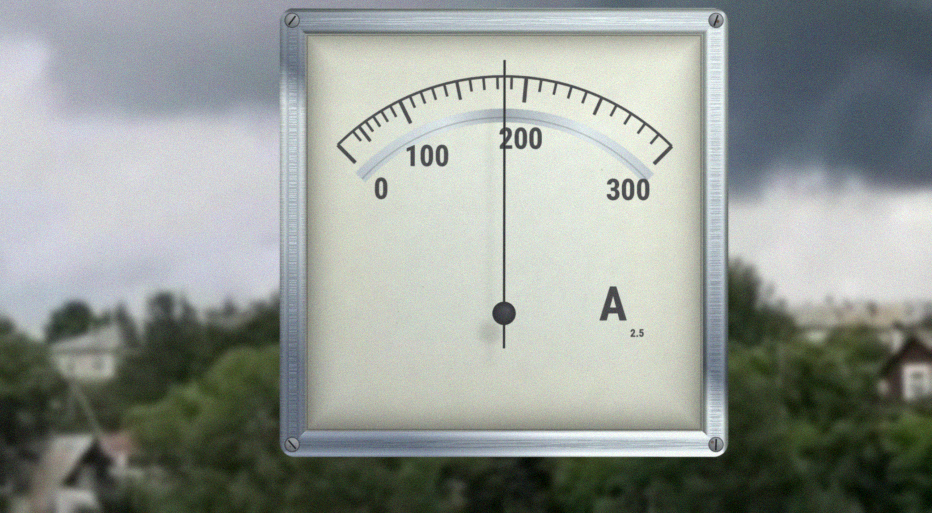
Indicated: {"value": 185, "unit": "A"}
